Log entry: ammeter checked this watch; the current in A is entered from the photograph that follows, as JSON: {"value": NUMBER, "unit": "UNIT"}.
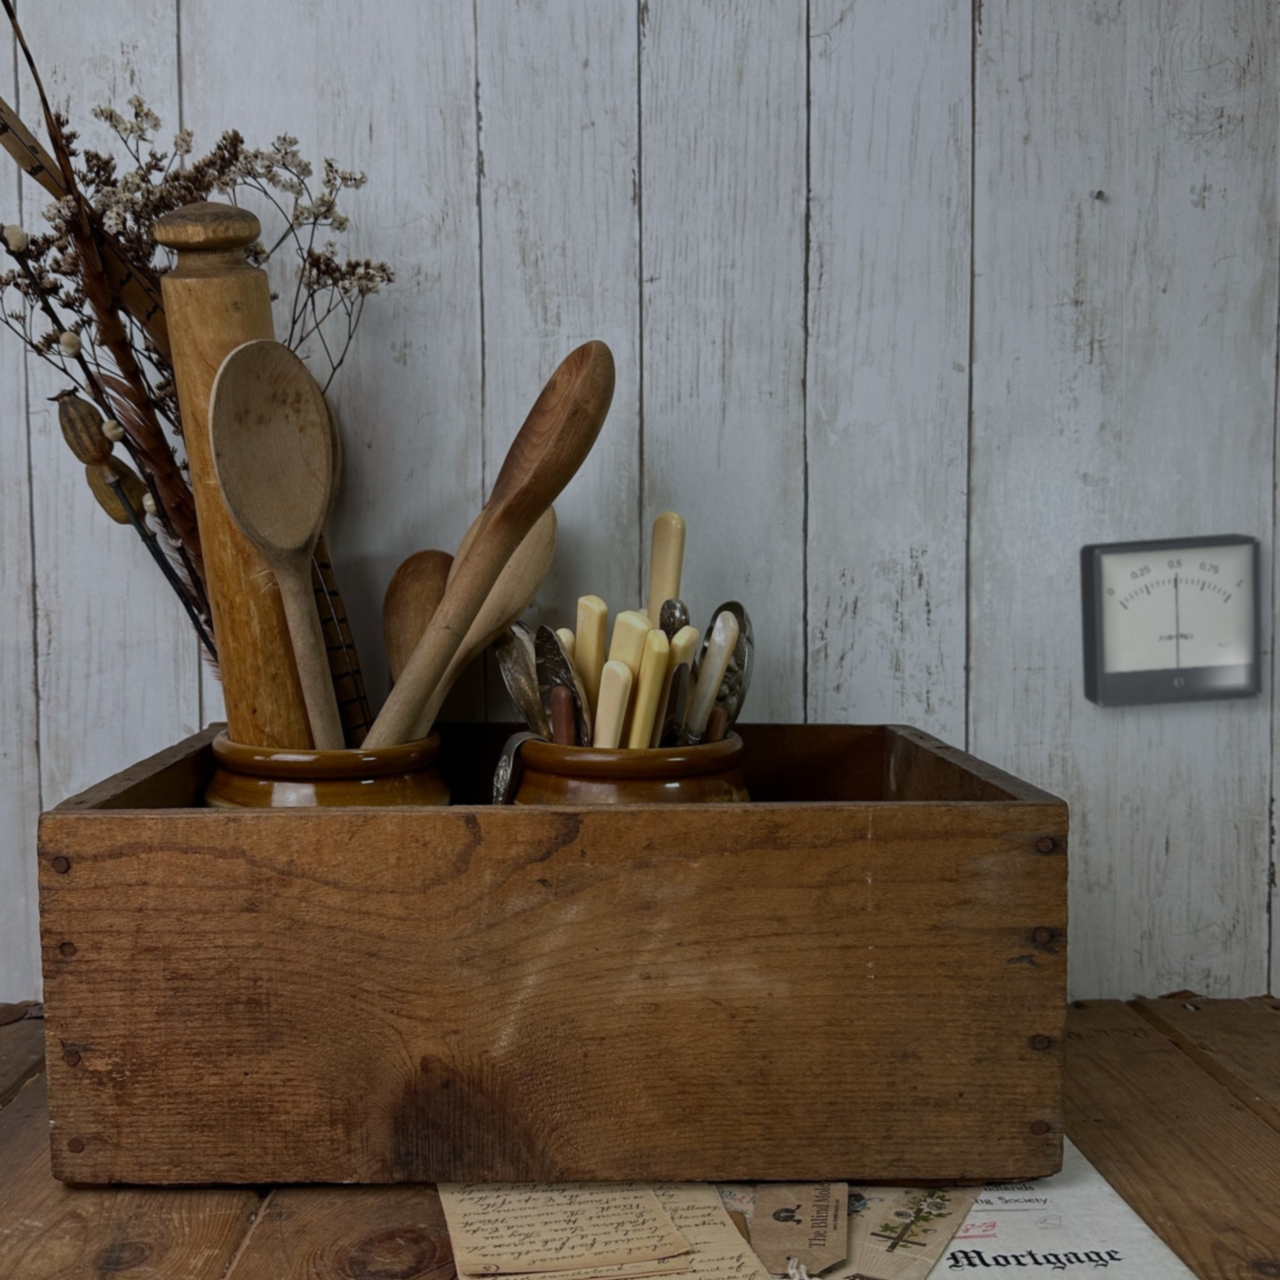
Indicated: {"value": 0.5, "unit": "A"}
